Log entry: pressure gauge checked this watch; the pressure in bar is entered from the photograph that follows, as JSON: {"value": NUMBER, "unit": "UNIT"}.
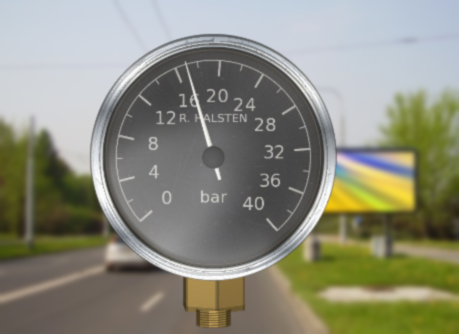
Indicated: {"value": 17, "unit": "bar"}
